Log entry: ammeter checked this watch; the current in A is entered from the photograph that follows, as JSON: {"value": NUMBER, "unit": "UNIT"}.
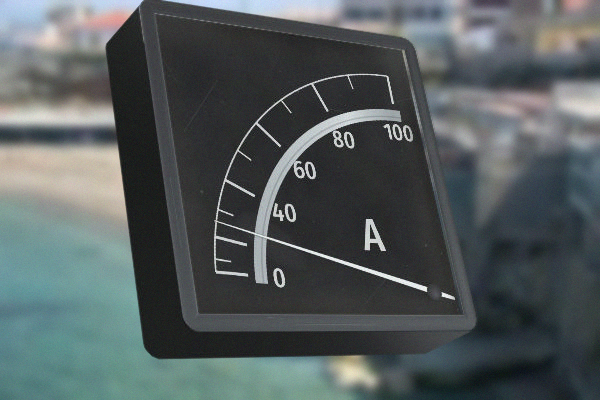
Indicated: {"value": 25, "unit": "A"}
